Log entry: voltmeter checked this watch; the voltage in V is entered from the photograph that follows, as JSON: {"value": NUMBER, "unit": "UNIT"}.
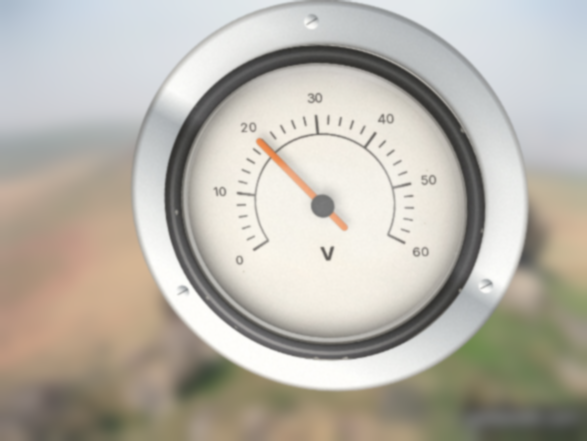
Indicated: {"value": 20, "unit": "V"}
